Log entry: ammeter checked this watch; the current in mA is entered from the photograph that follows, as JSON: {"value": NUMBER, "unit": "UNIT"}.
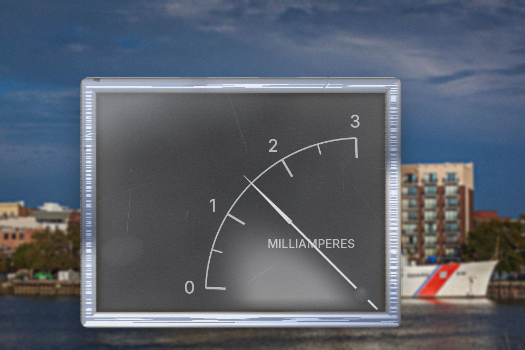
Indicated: {"value": 1.5, "unit": "mA"}
